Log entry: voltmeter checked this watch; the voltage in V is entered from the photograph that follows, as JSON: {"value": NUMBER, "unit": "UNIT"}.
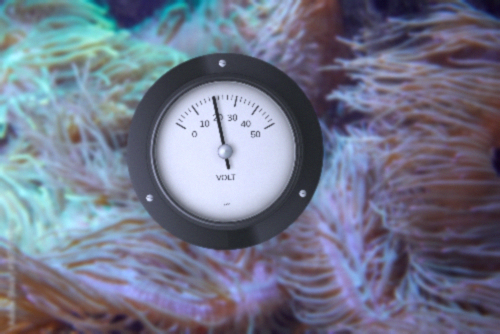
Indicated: {"value": 20, "unit": "V"}
